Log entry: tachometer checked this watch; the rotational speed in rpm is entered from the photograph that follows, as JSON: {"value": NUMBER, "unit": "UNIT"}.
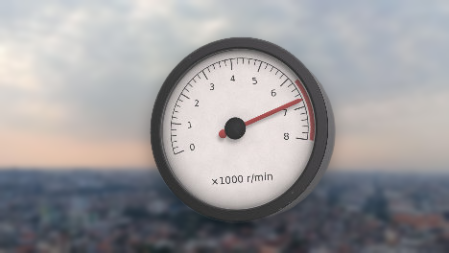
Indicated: {"value": 6800, "unit": "rpm"}
